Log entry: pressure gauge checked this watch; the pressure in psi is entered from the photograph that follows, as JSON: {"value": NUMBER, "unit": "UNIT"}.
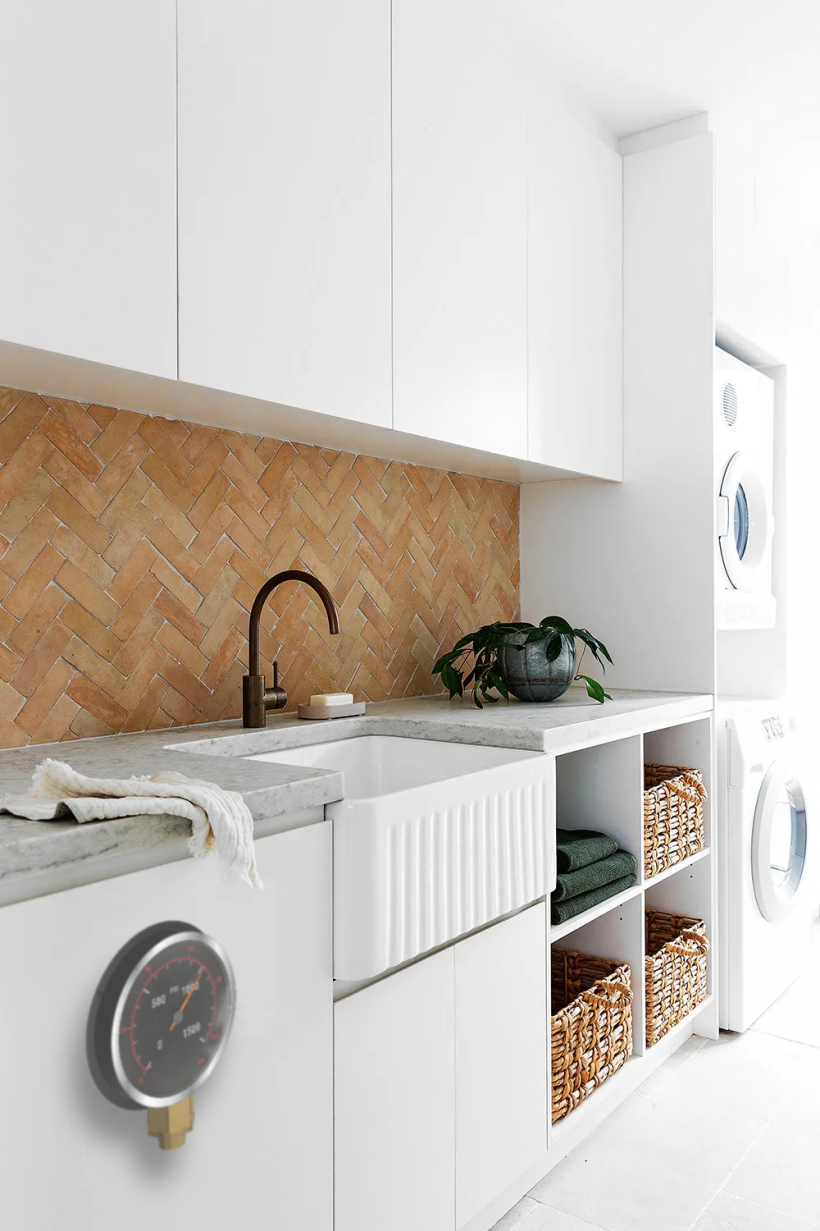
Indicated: {"value": 1000, "unit": "psi"}
